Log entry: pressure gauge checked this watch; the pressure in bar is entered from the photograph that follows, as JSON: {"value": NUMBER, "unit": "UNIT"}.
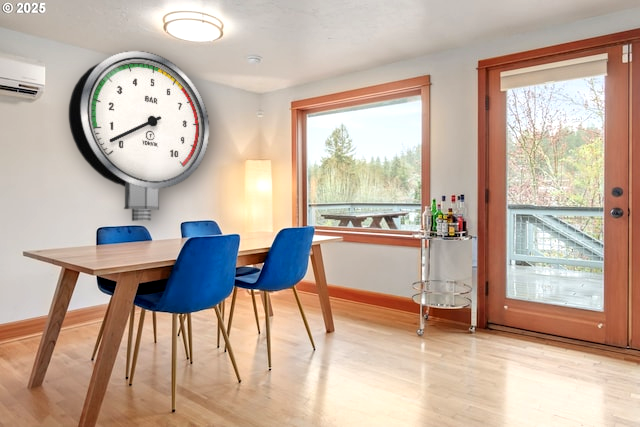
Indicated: {"value": 0.4, "unit": "bar"}
